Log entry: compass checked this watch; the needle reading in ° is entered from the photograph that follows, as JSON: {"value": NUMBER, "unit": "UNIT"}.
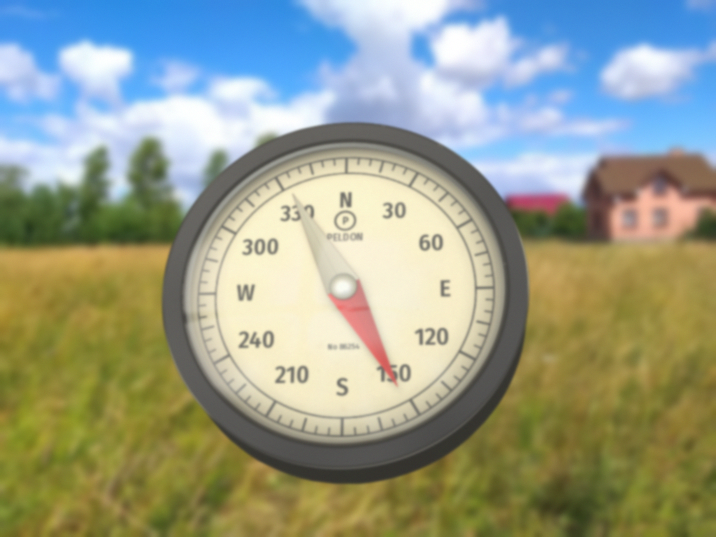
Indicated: {"value": 152.5, "unit": "°"}
